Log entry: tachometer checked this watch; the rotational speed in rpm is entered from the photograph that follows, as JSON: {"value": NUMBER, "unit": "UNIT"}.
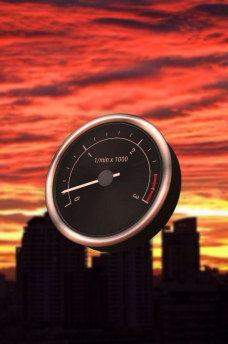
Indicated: {"value": 200, "unit": "rpm"}
